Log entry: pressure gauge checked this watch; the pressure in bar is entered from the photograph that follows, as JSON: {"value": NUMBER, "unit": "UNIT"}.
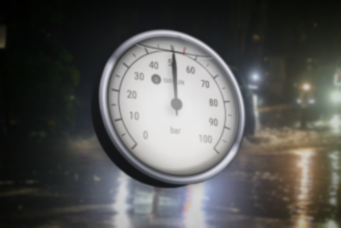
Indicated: {"value": 50, "unit": "bar"}
